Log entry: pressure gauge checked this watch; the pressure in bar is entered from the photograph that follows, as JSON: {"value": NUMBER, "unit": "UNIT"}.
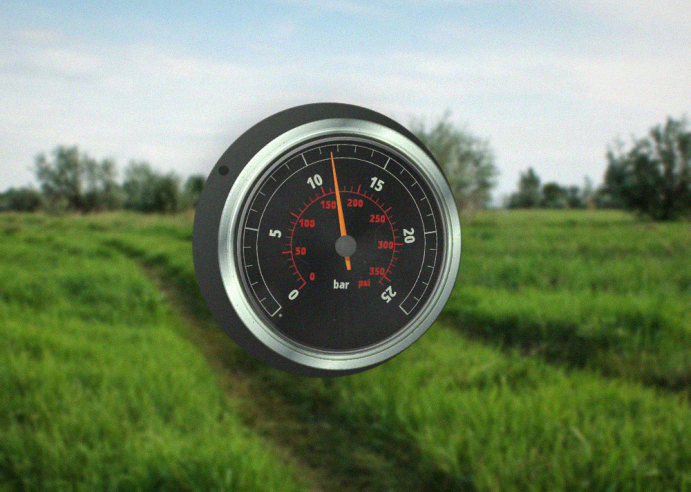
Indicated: {"value": 11.5, "unit": "bar"}
